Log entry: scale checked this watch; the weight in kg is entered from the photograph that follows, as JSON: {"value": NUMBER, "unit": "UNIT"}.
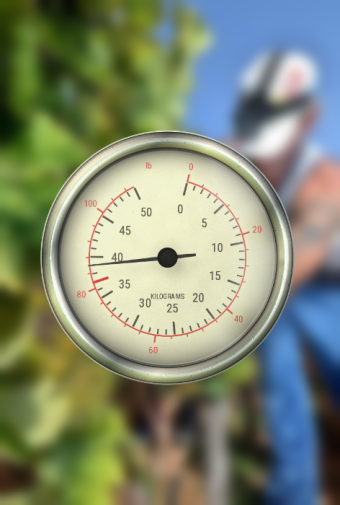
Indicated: {"value": 39, "unit": "kg"}
